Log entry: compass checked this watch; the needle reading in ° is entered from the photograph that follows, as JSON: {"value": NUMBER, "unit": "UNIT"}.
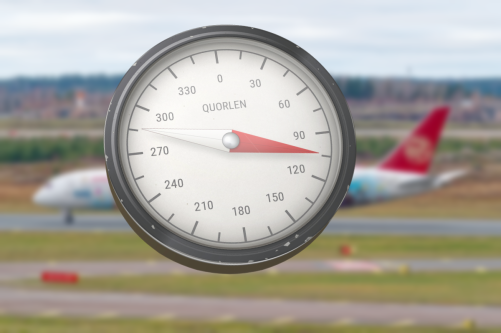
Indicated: {"value": 105, "unit": "°"}
